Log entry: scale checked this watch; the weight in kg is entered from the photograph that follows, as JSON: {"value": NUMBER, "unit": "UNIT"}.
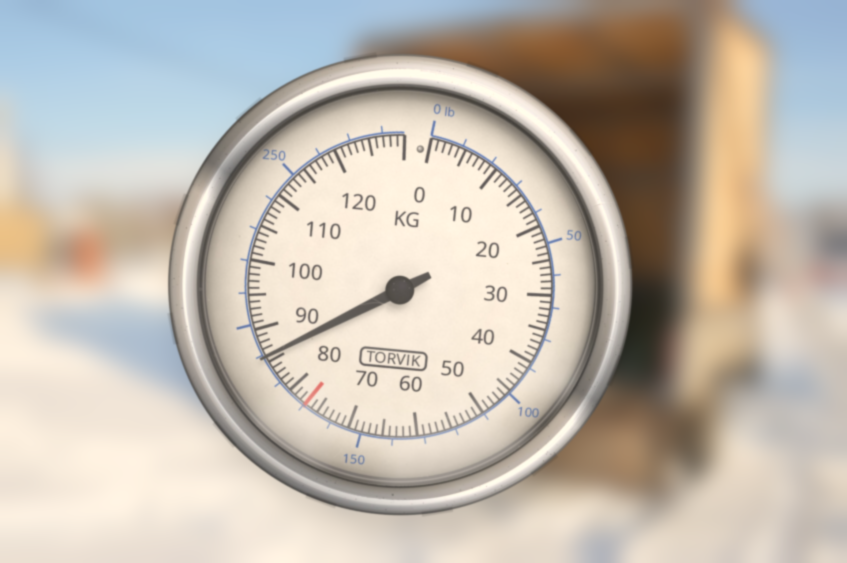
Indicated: {"value": 86, "unit": "kg"}
